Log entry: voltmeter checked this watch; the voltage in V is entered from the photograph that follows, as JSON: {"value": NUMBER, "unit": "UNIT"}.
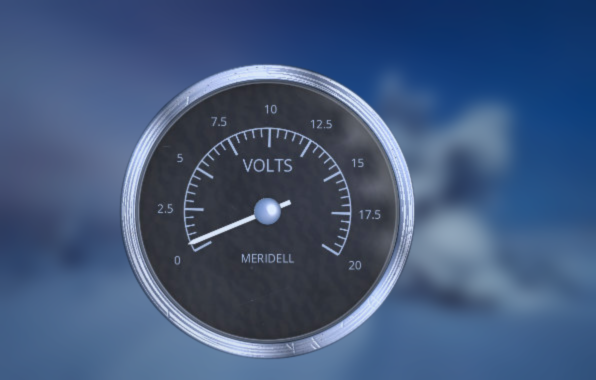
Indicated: {"value": 0.5, "unit": "V"}
